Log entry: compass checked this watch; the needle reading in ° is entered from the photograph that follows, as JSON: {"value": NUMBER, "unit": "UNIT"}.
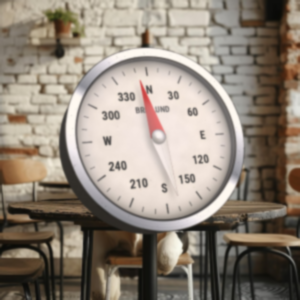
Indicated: {"value": 350, "unit": "°"}
